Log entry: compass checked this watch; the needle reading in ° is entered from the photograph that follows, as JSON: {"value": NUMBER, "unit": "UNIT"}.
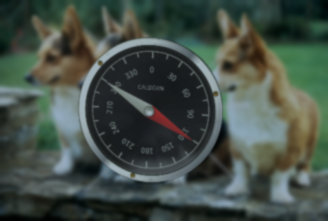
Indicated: {"value": 120, "unit": "°"}
